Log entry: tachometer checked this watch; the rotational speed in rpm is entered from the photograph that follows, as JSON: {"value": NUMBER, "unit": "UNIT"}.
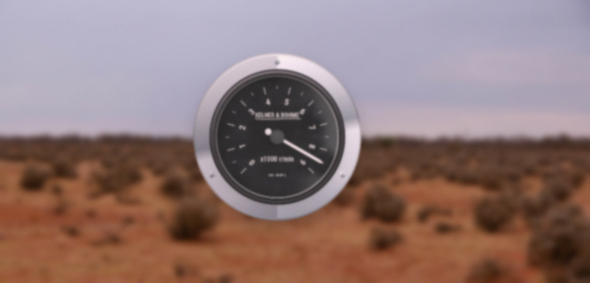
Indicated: {"value": 8500, "unit": "rpm"}
